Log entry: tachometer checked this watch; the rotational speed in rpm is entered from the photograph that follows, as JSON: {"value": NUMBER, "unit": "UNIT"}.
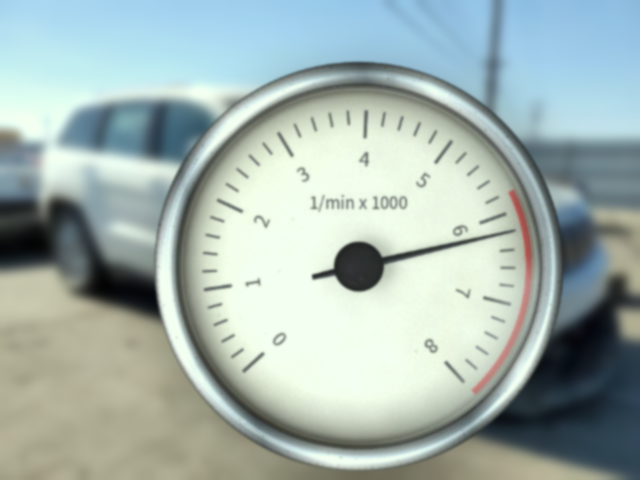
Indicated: {"value": 6200, "unit": "rpm"}
